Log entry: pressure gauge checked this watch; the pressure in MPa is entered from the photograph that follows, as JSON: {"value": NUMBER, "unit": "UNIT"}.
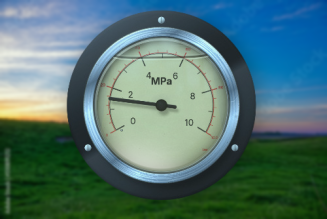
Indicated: {"value": 1.5, "unit": "MPa"}
